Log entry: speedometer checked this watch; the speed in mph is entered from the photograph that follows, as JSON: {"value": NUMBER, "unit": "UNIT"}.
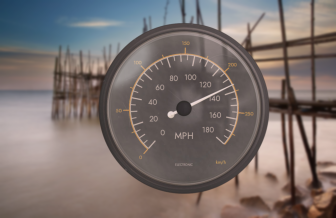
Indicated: {"value": 135, "unit": "mph"}
